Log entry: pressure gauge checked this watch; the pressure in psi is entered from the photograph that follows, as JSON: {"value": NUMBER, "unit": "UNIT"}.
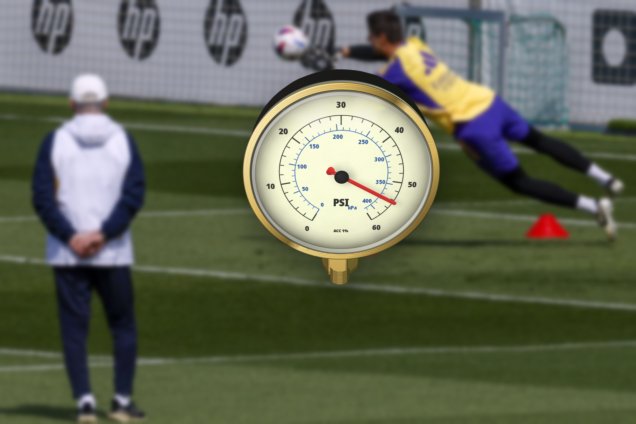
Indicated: {"value": 54, "unit": "psi"}
